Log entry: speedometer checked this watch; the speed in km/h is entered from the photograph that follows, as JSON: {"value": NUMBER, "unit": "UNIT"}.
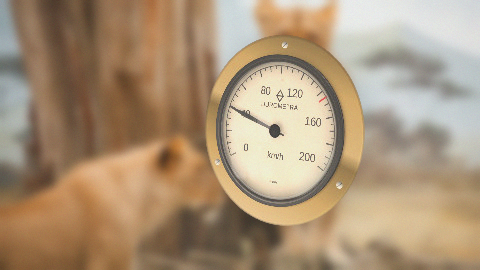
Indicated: {"value": 40, "unit": "km/h"}
